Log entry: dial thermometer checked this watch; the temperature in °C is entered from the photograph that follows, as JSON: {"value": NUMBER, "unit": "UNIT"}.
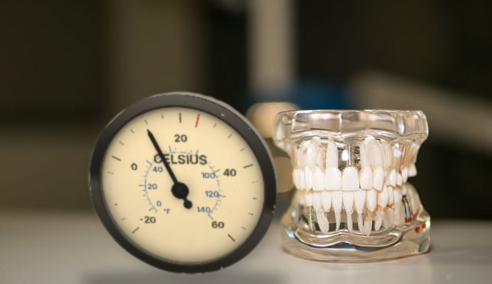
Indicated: {"value": 12, "unit": "°C"}
